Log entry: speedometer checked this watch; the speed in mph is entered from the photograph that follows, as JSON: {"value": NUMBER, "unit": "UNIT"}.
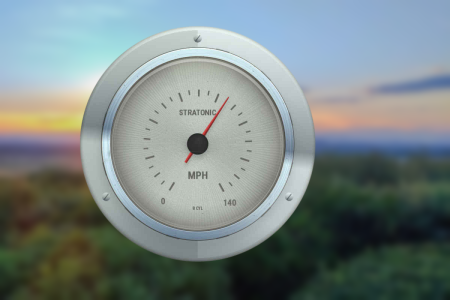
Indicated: {"value": 85, "unit": "mph"}
